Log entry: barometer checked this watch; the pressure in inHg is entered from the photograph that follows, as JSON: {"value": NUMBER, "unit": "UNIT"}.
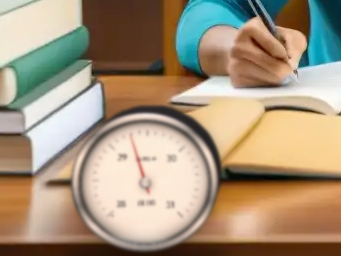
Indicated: {"value": 29.3, "unit": "inHg"}
